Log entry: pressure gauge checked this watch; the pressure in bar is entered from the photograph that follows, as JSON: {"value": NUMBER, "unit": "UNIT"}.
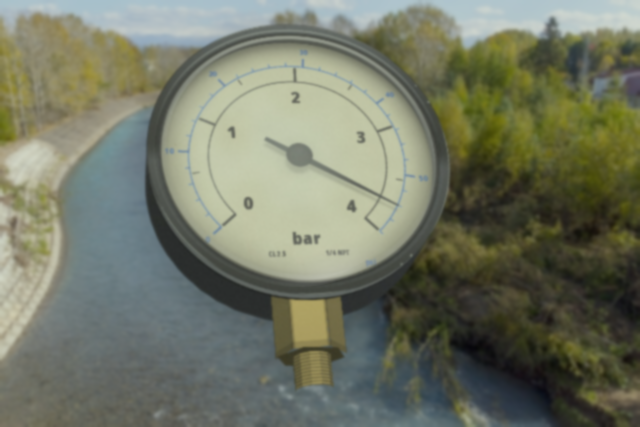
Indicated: {"value": 3.75, "unit": "bar"}
